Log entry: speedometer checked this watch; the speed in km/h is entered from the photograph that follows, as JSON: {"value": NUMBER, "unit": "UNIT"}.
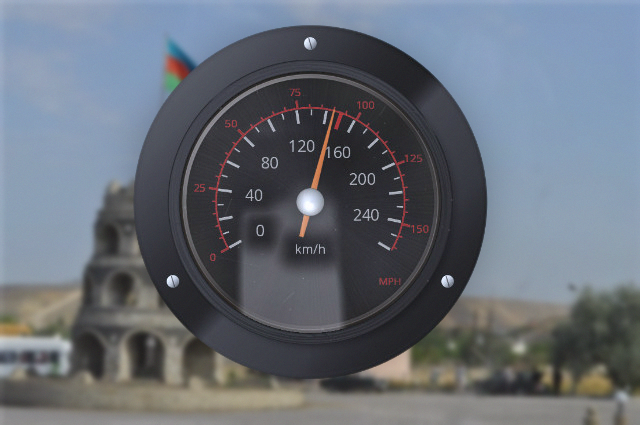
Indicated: {"value": 145, "unit": "km/h"}
